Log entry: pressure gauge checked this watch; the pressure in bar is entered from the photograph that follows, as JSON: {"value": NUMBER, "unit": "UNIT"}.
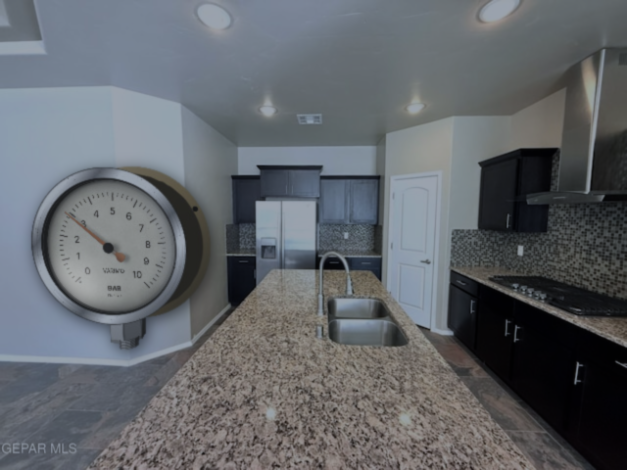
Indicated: {"value": 3, "unit": "bar"}
